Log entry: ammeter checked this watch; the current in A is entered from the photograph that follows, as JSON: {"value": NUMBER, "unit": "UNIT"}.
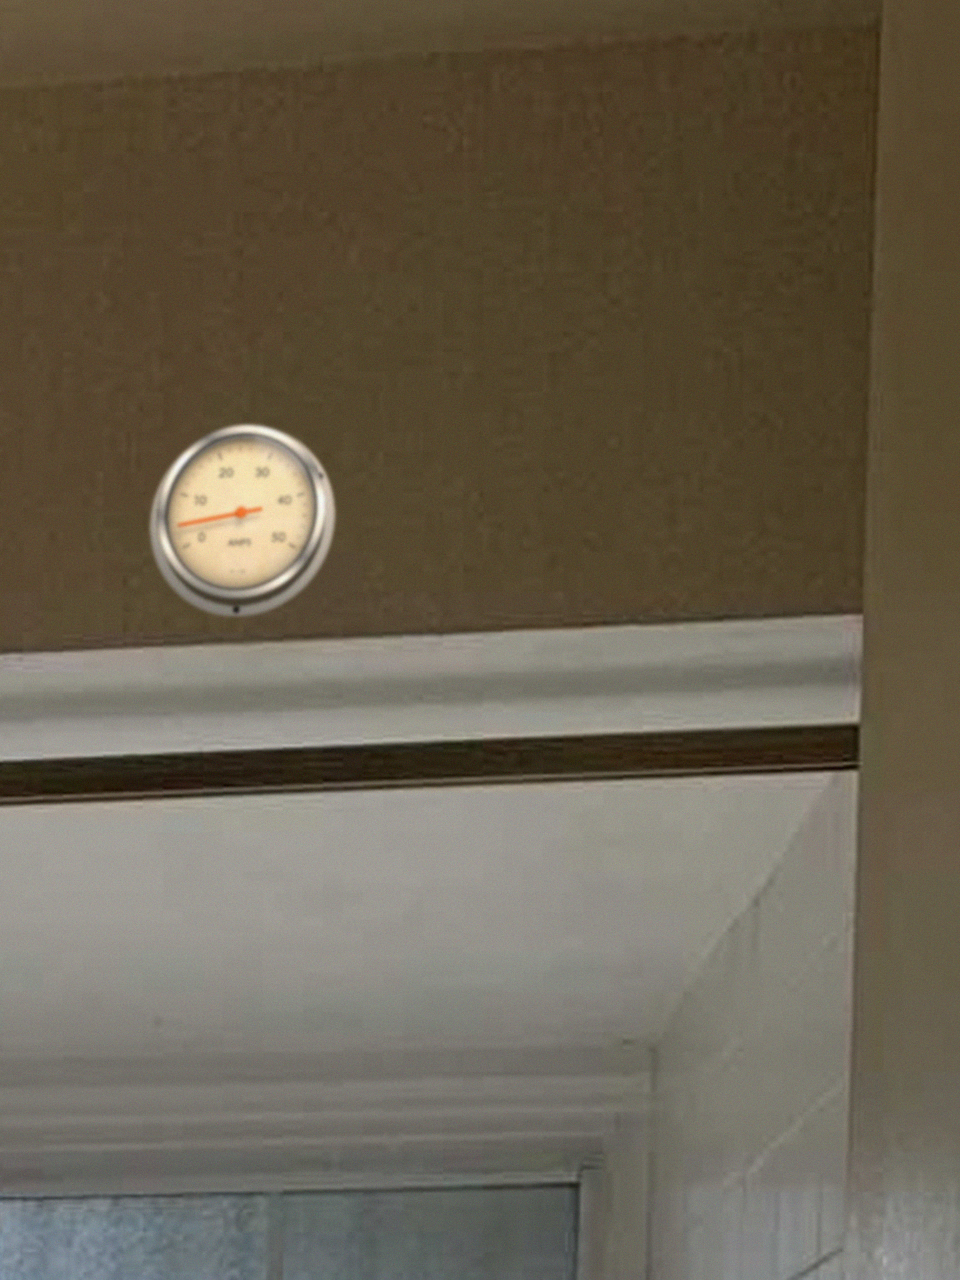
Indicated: {"value": 4, "unit": "A"}
